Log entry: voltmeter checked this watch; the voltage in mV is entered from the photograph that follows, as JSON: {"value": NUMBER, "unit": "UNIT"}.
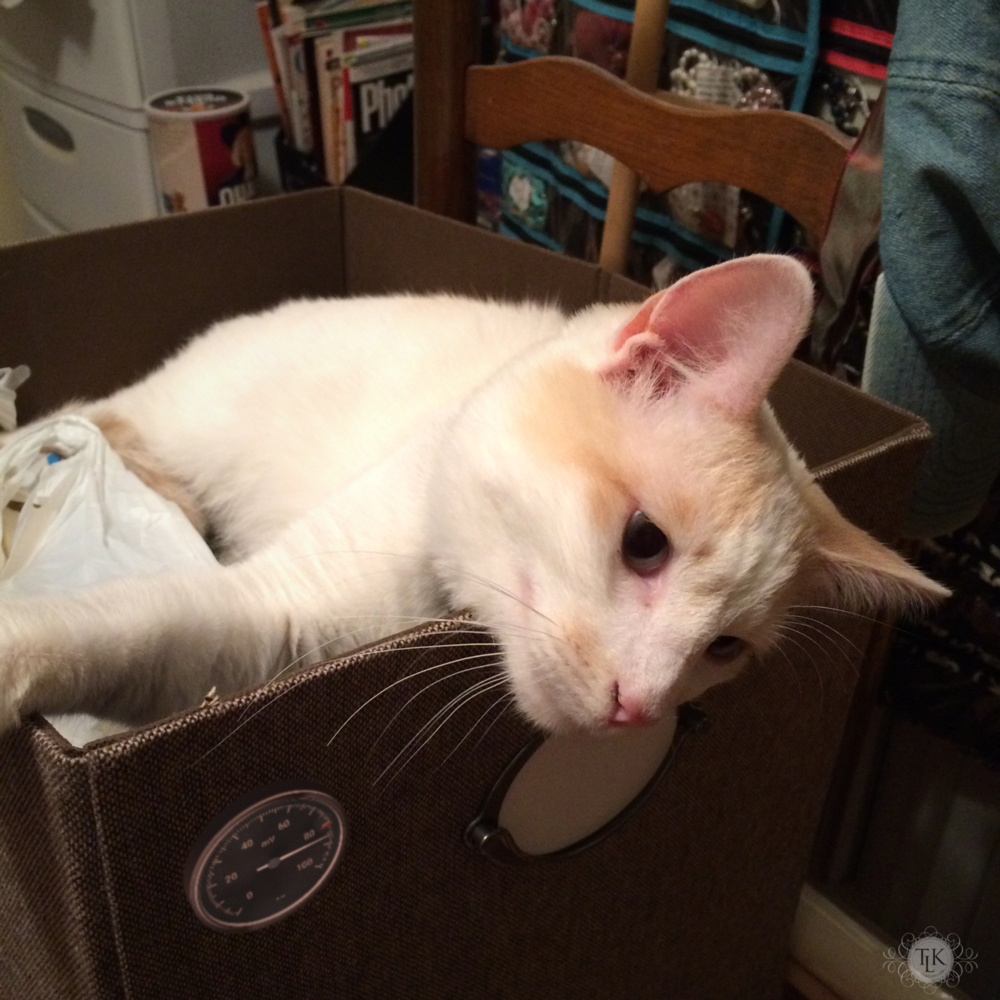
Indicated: {"value": 85, "unit": "mV"}
